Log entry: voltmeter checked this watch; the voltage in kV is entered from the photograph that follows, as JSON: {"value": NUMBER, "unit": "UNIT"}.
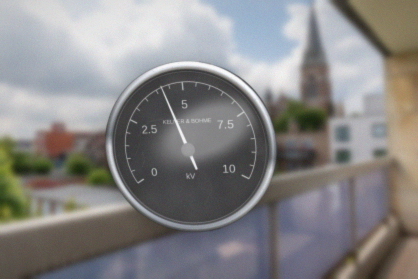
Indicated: {"value": 4.25, "unit": "kV"}
